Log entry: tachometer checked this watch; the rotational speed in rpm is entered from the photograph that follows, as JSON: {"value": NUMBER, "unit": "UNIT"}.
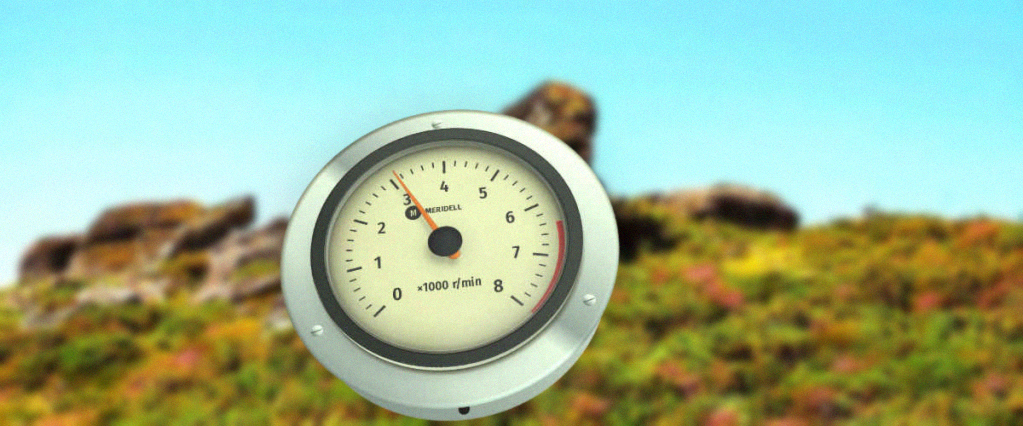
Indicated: {"value": 3100, "unit": "rpm"}
